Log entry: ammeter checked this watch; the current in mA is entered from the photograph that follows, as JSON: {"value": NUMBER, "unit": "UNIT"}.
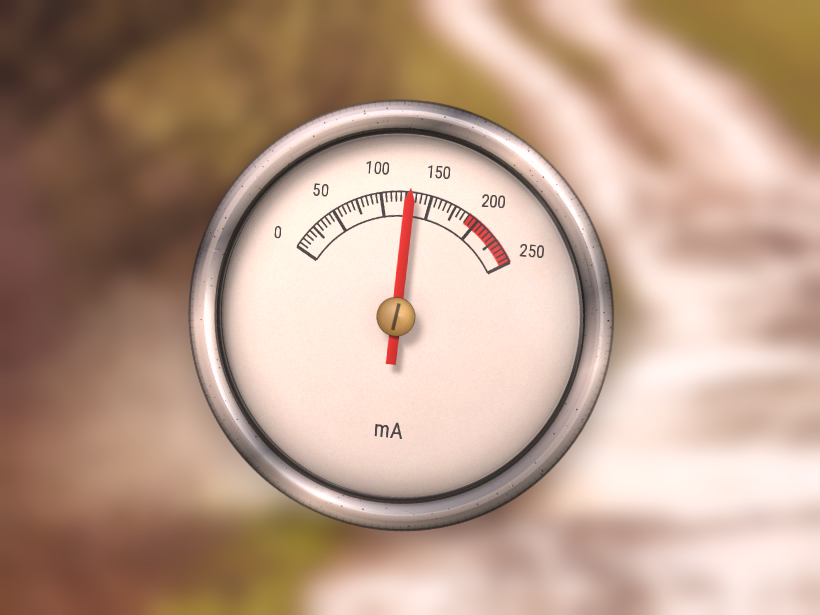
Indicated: {"value": 130, "unit": "mA"}
